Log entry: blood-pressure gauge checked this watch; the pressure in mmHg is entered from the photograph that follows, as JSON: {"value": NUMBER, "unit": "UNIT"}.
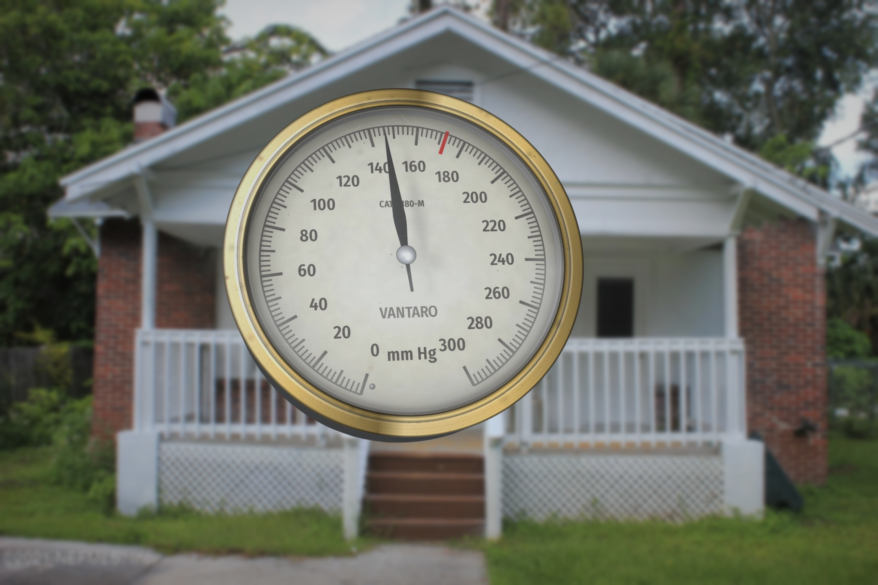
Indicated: {"value": 146, "unit": "mmHg"}
